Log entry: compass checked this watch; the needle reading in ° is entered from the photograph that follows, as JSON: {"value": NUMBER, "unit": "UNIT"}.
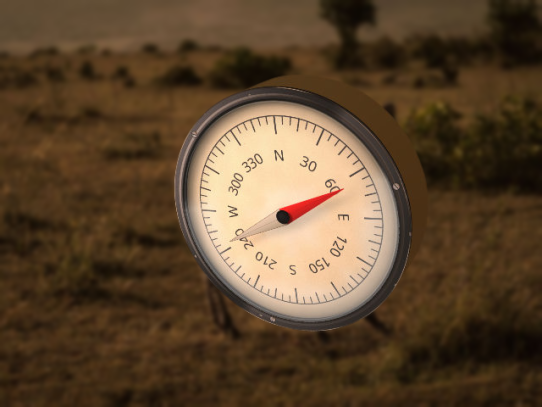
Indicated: {"value": 65, "unit": "°"}
